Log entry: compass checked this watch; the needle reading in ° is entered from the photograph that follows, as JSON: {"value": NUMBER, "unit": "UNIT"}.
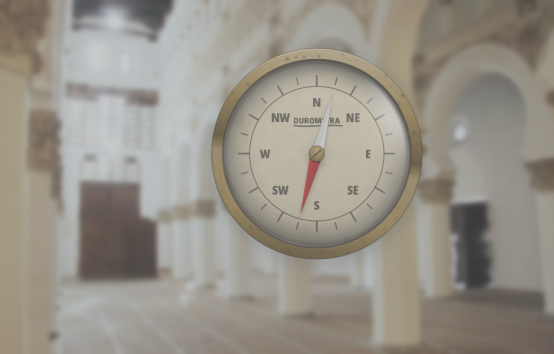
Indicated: {"value": 195, "unit": "°"}
